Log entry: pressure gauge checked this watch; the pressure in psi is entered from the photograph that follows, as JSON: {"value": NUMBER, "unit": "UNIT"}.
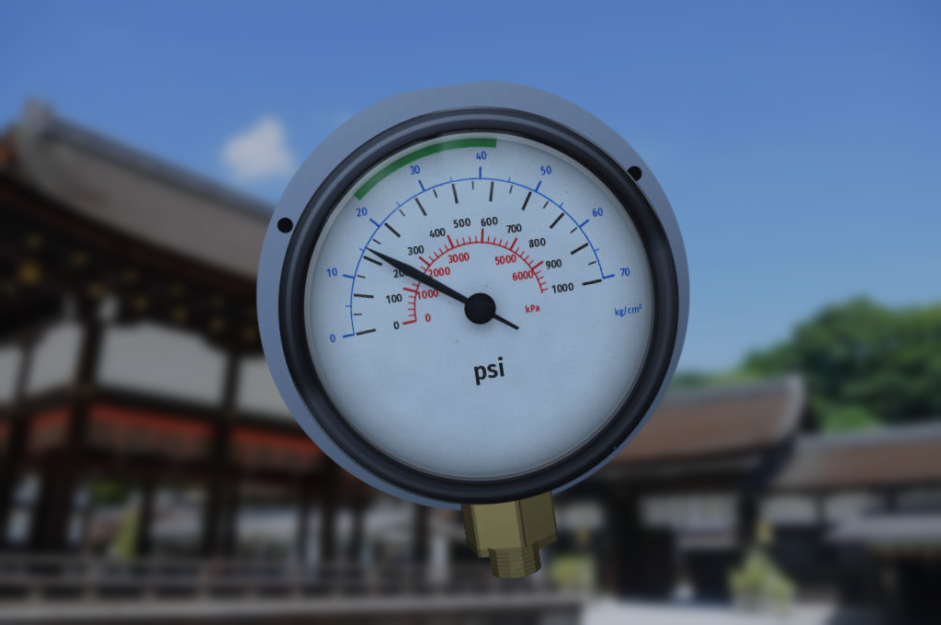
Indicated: {"value": 225, "unit": "psi"}
